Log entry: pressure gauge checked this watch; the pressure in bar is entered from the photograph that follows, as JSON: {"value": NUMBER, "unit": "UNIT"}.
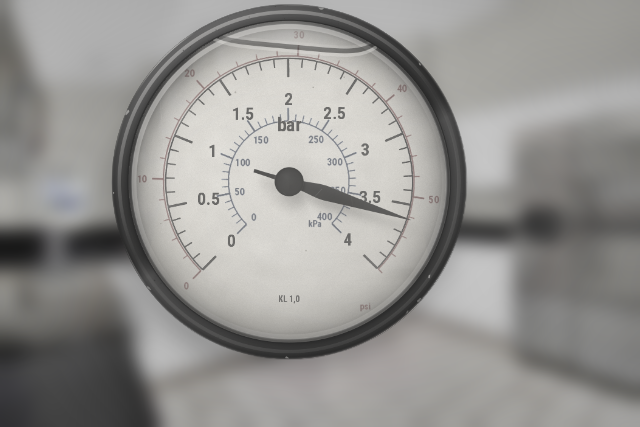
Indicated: {"value": 3.6, "unit": "bar"}
